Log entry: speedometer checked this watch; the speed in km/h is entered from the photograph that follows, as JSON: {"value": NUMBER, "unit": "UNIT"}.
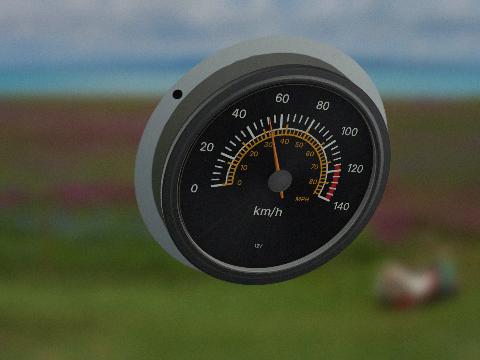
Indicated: {"value": 52, "unit": "km/h"}
